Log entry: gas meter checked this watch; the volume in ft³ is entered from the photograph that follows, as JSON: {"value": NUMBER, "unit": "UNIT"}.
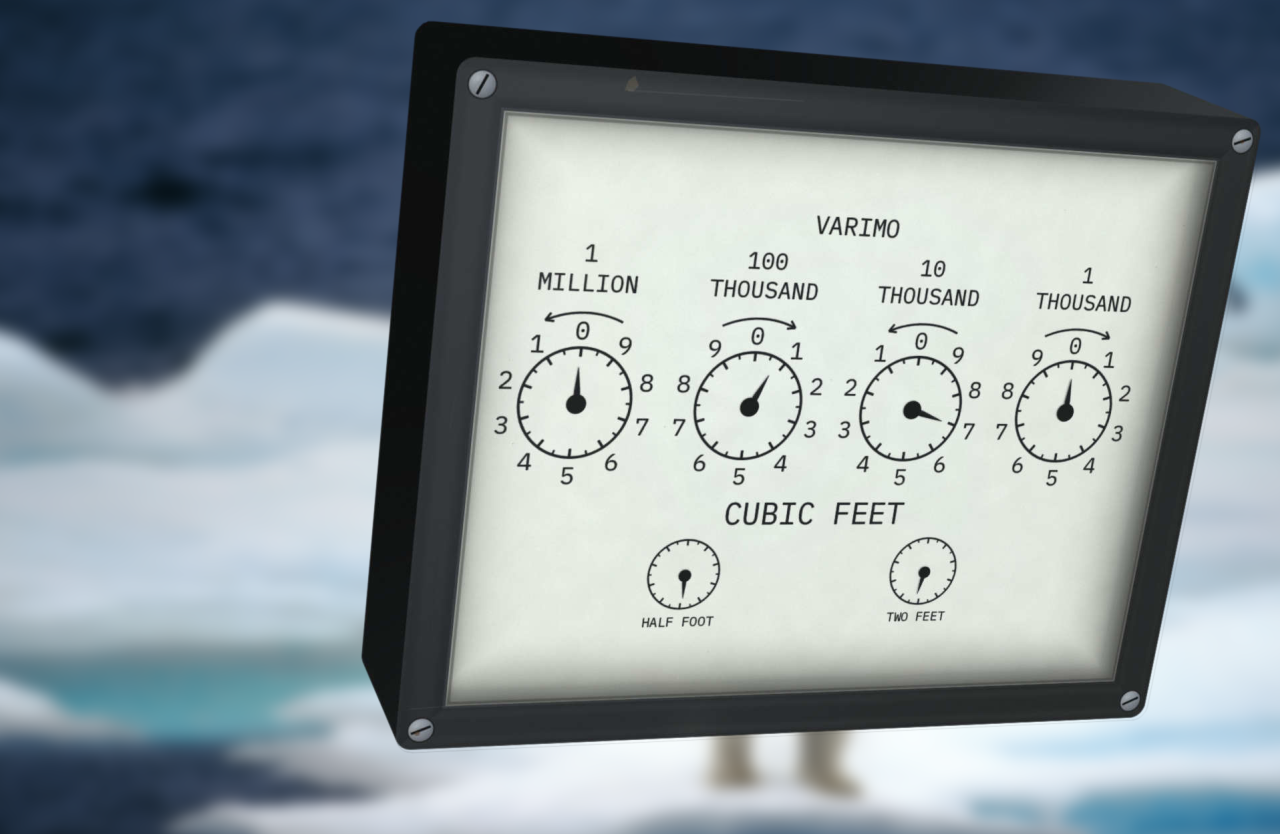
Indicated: {"value": 7000, "unit": "ft³"}
